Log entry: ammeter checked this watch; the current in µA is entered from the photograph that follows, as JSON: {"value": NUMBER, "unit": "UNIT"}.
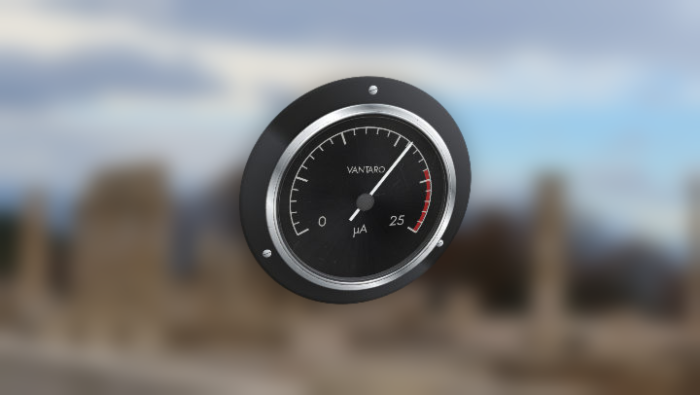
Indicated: {"value": 16, "unit": "µA"}
